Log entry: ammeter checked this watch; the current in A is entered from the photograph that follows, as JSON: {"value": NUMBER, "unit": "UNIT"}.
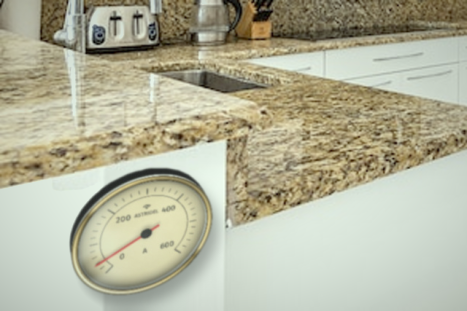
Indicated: {"value": 40, "unit": "A"}
